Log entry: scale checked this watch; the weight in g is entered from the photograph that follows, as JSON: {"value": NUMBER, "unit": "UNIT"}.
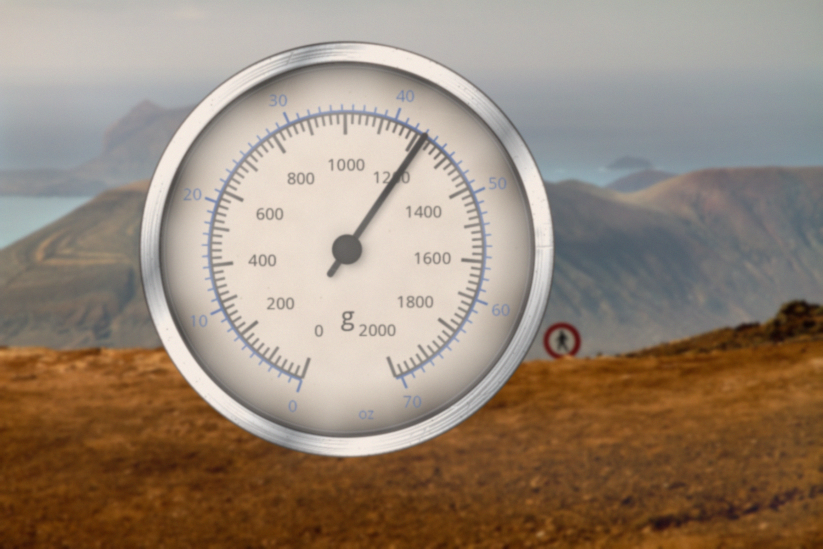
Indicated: {"value": 1220, "unit": "g"}
